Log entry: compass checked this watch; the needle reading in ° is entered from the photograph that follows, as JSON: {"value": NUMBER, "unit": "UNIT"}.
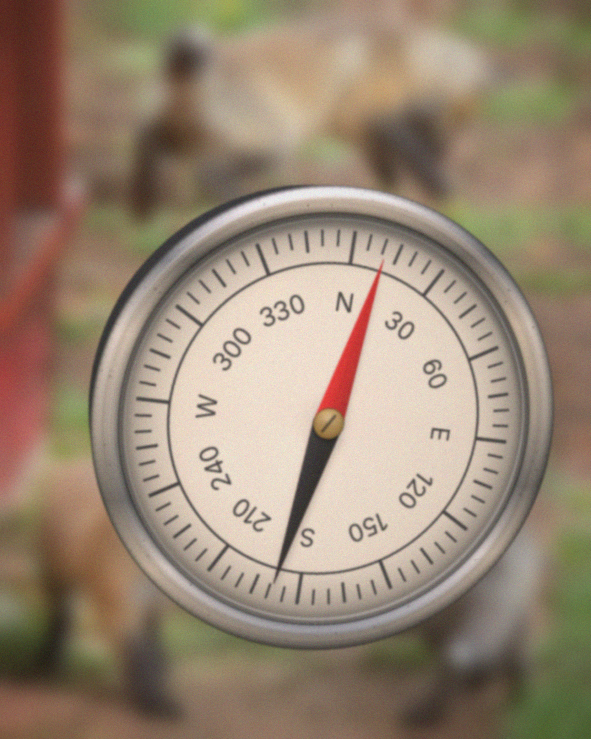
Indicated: {"value": 10, "unit": "°"}
